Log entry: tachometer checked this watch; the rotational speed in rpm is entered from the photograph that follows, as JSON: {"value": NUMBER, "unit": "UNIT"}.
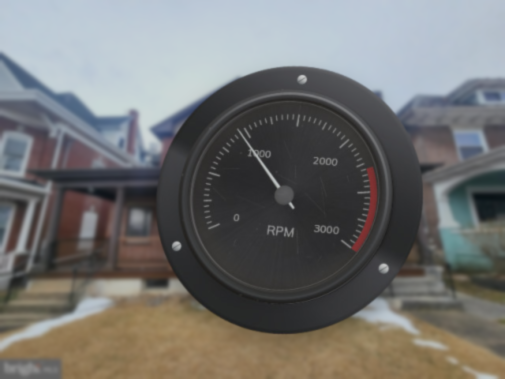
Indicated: {"value": 950, "unit": "rpm"}
